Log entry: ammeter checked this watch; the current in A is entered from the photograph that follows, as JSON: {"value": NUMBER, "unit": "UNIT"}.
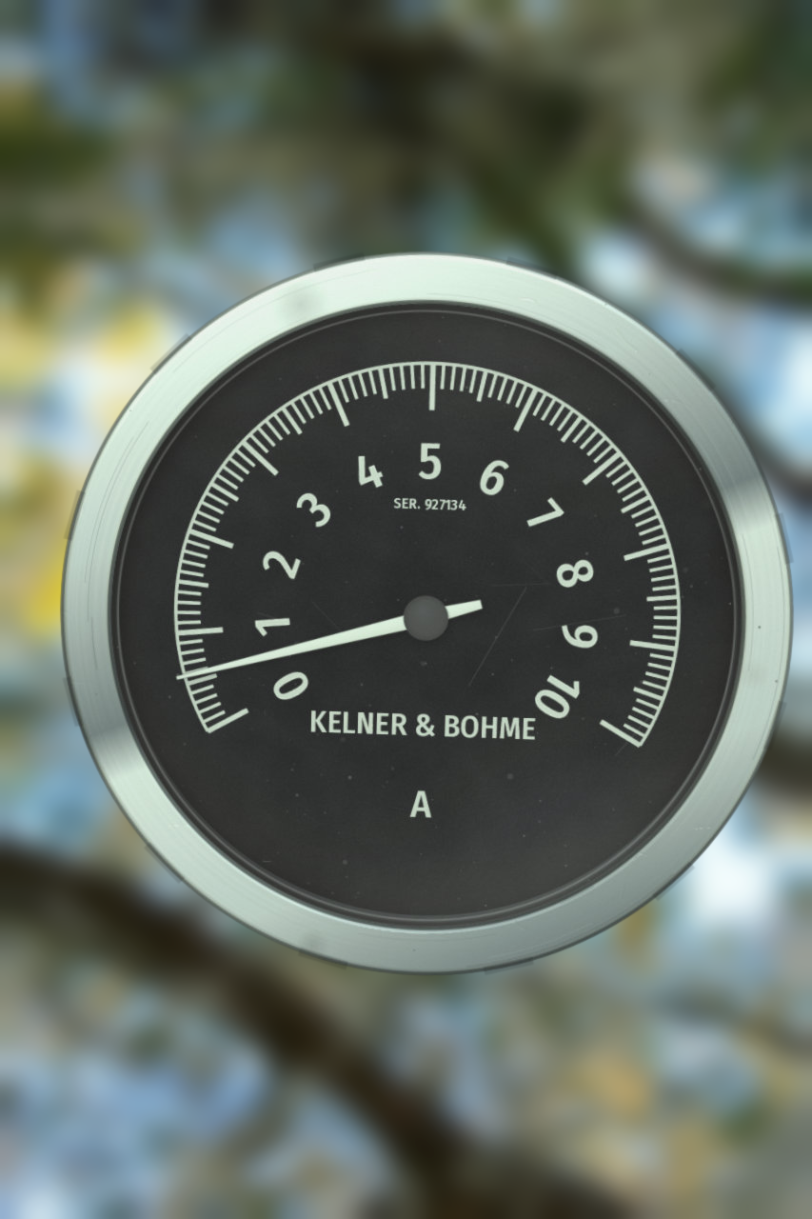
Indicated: {"value": 0.6, "unit": "A"}
